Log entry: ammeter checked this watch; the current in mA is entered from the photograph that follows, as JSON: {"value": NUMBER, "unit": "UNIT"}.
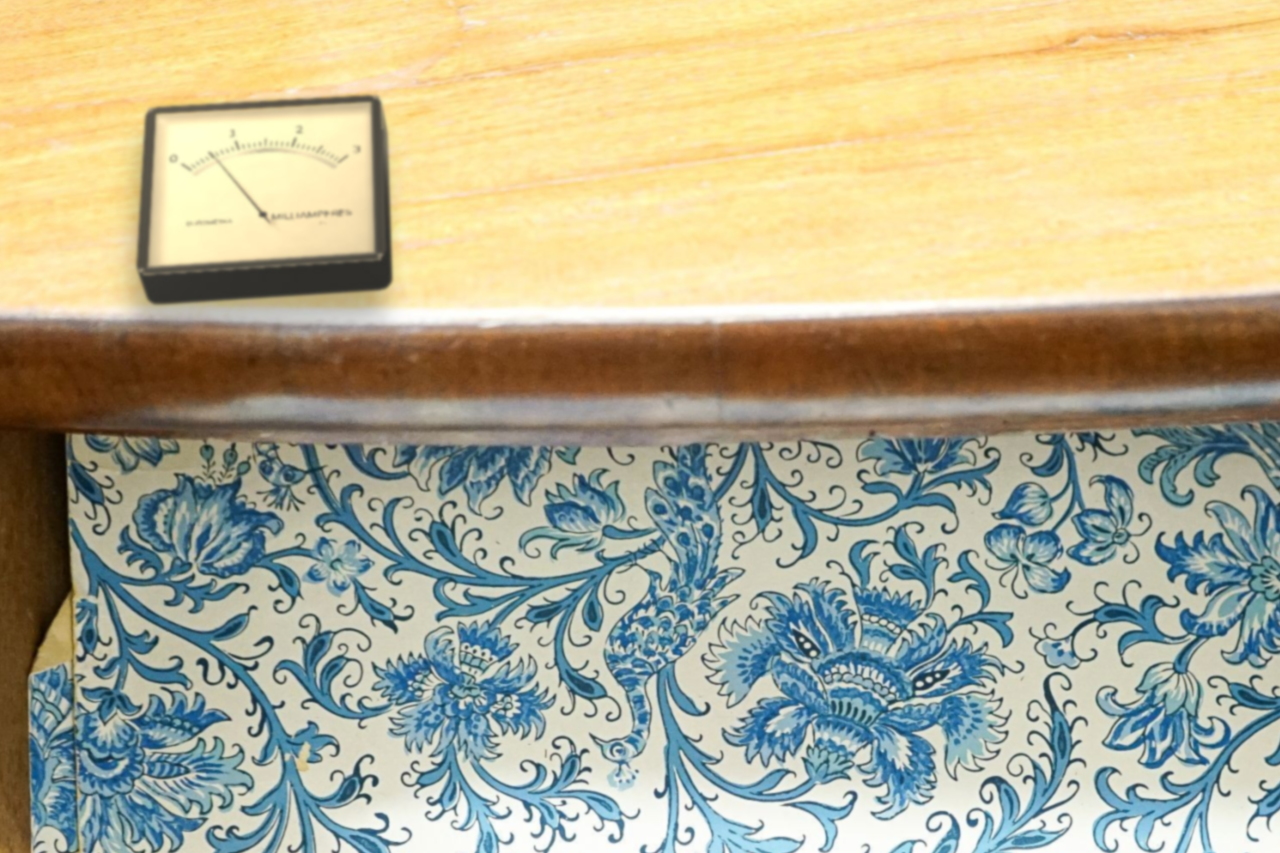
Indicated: {"value": 0.5, "unit": "mA"}
